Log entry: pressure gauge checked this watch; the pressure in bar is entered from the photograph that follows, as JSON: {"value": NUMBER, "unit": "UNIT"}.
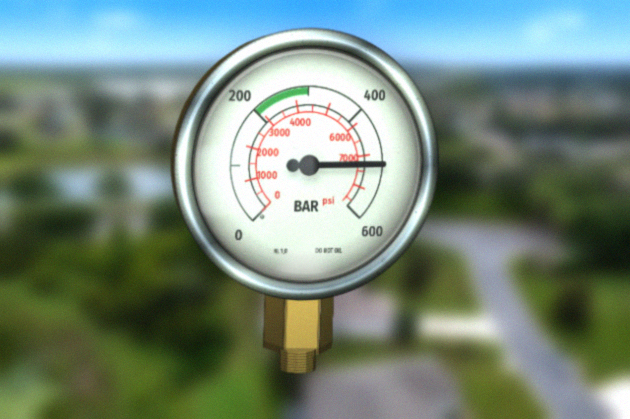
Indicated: {"value": 500, "unit": "bar"}
